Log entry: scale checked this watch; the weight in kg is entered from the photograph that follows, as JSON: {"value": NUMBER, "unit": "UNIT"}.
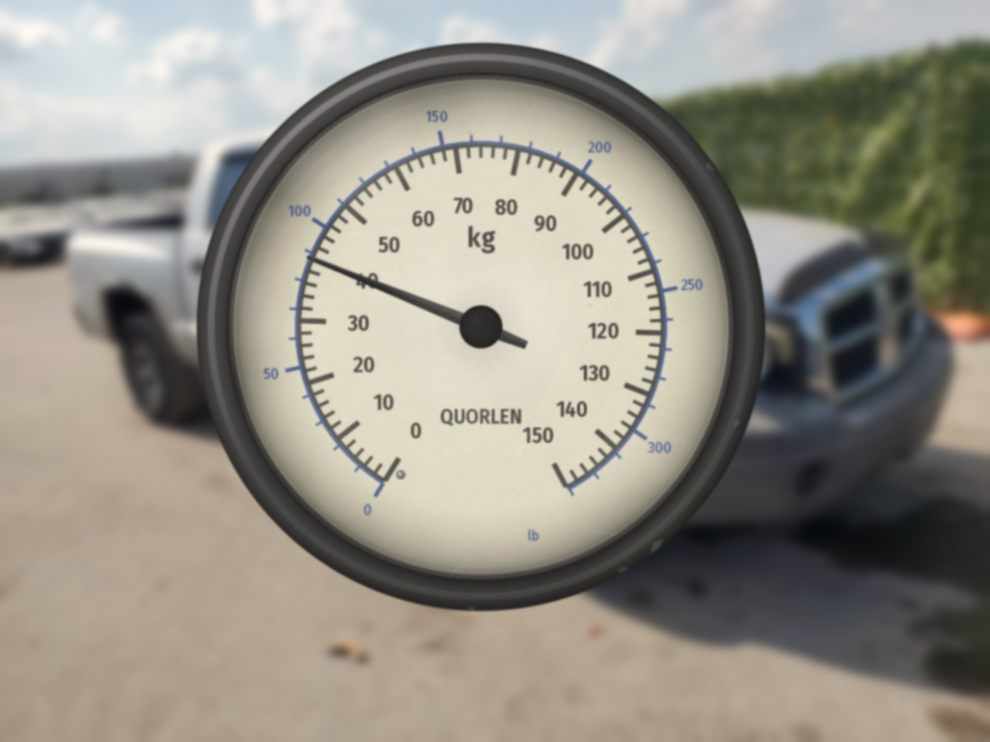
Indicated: {"value": 40, "unit": "kg"}
